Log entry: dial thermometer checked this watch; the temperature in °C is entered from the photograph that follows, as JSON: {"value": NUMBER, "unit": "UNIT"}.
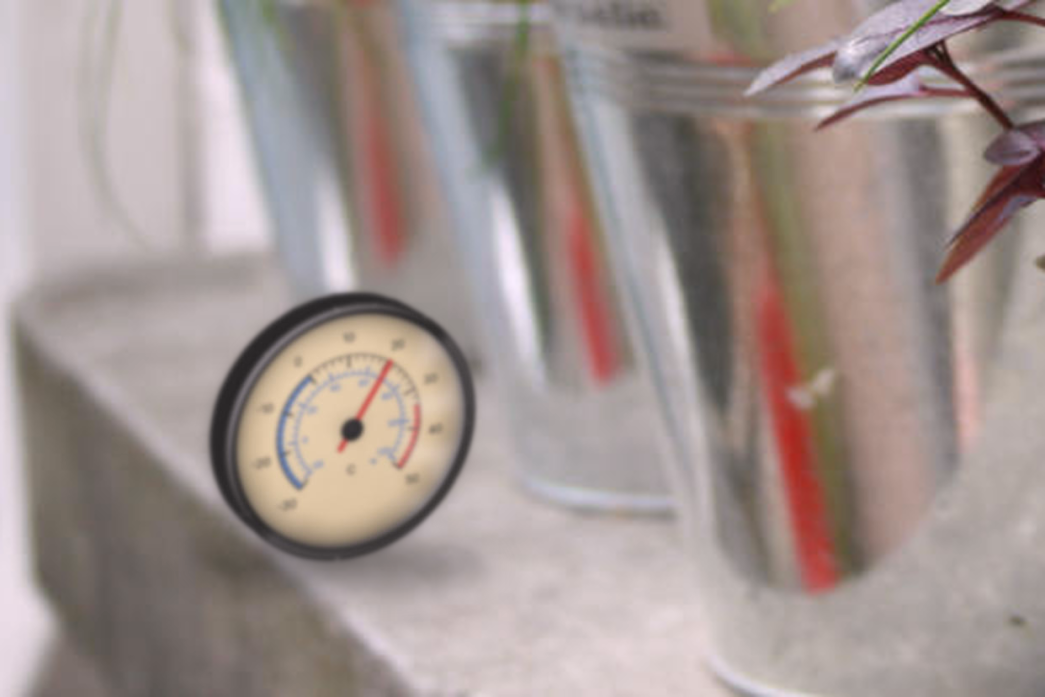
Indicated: {"value": 20, "unit": "°C"}
